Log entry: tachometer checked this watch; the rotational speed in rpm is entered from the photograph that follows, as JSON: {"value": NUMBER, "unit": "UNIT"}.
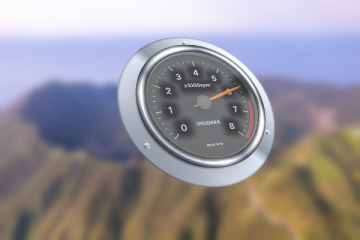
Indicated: {"value": 6000, "unit": "rpm"}
